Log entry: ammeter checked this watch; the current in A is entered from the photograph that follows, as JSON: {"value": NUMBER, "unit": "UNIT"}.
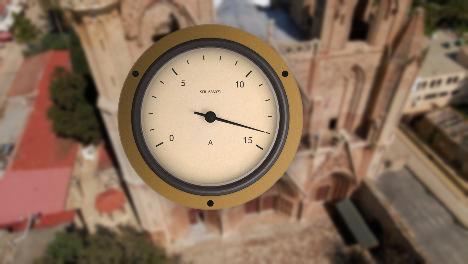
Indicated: {"value": 14, "unit": "A"}
